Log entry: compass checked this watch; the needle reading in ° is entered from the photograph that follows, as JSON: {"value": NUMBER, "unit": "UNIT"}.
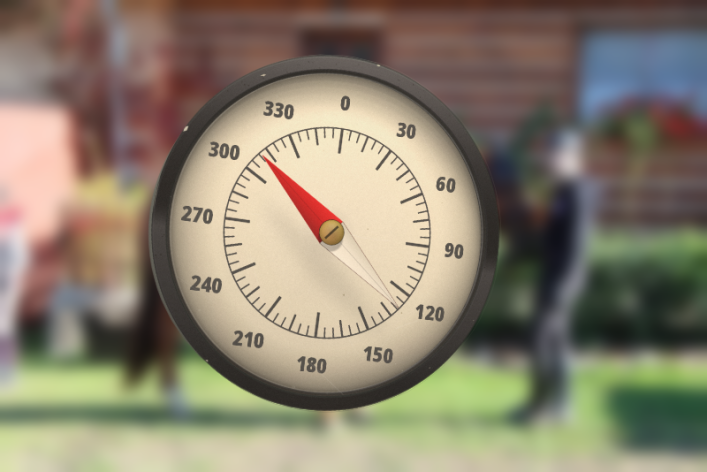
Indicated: {"value": 310, "unit": "°"}
